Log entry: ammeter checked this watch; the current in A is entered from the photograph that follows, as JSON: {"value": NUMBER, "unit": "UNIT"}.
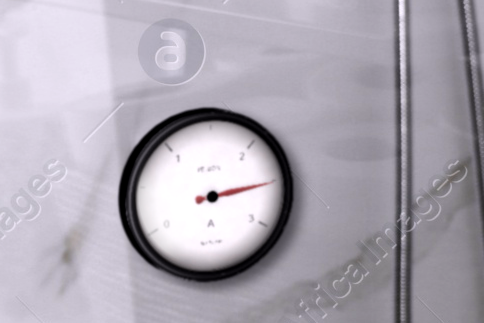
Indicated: {"value": 2.5, "unit": "A"}
